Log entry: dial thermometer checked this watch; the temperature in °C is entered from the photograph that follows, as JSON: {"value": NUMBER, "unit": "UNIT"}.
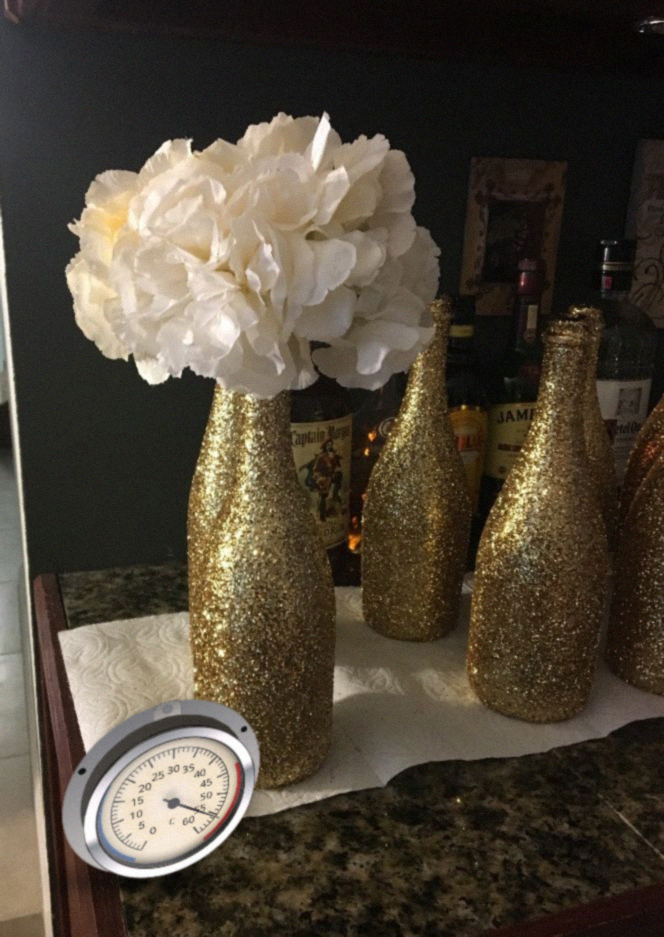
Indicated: {"value": 55, "unit": "°C"}
